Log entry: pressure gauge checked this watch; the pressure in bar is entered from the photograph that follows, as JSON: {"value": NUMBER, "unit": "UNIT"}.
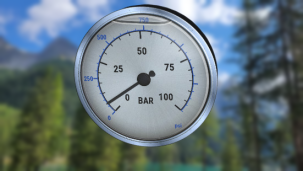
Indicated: {"value": 5, "unit": "bar"}
